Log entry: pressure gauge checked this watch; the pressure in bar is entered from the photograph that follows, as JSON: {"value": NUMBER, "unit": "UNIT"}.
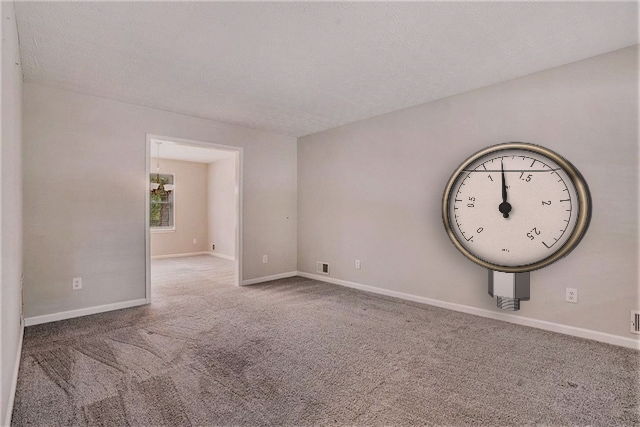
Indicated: {"value": 1.2, "unit": "bar"}
